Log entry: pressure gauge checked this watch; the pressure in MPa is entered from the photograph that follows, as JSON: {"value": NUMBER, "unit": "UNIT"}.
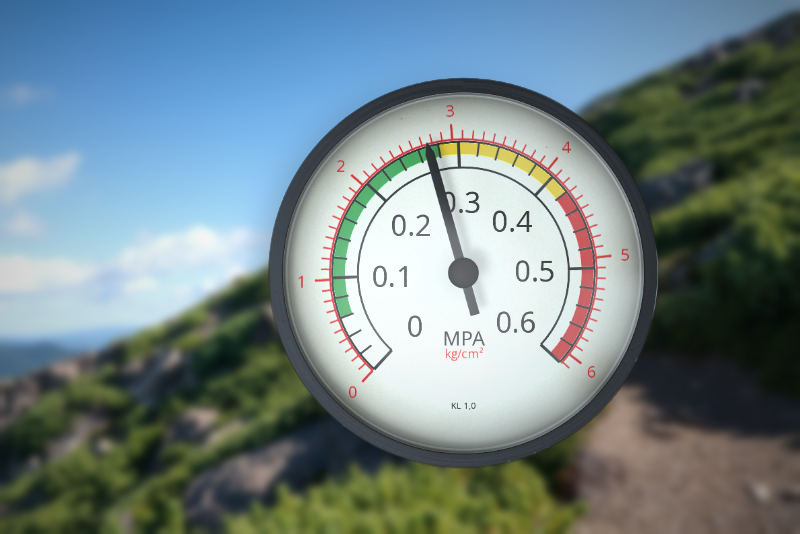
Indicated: {"value": 0.27, "unit": "MPa"}
